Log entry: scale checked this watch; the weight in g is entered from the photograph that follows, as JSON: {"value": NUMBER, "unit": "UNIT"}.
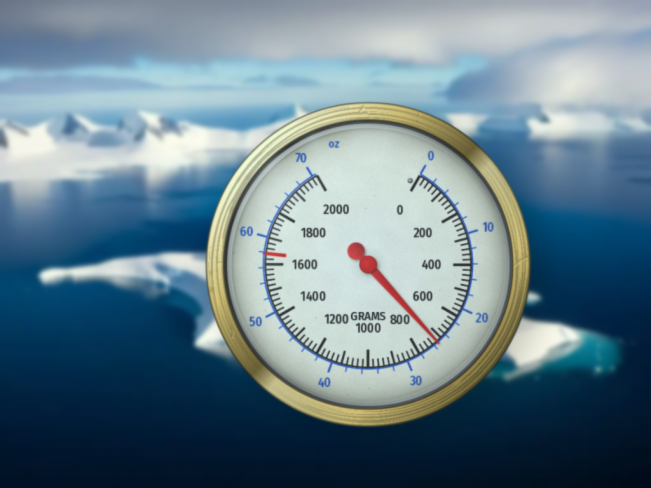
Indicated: {"value": 720, "unit": "g"}
